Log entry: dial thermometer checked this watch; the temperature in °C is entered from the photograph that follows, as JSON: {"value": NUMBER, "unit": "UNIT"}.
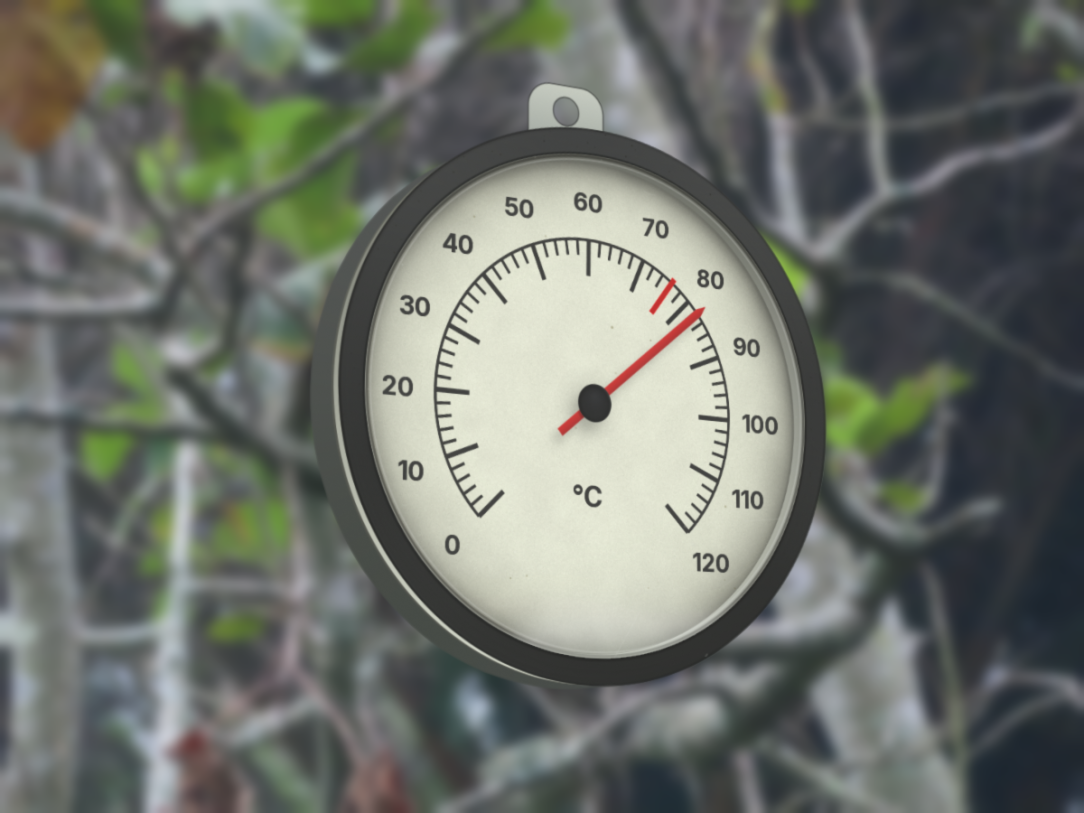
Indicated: {"value": 82, "unit": "°C"}
